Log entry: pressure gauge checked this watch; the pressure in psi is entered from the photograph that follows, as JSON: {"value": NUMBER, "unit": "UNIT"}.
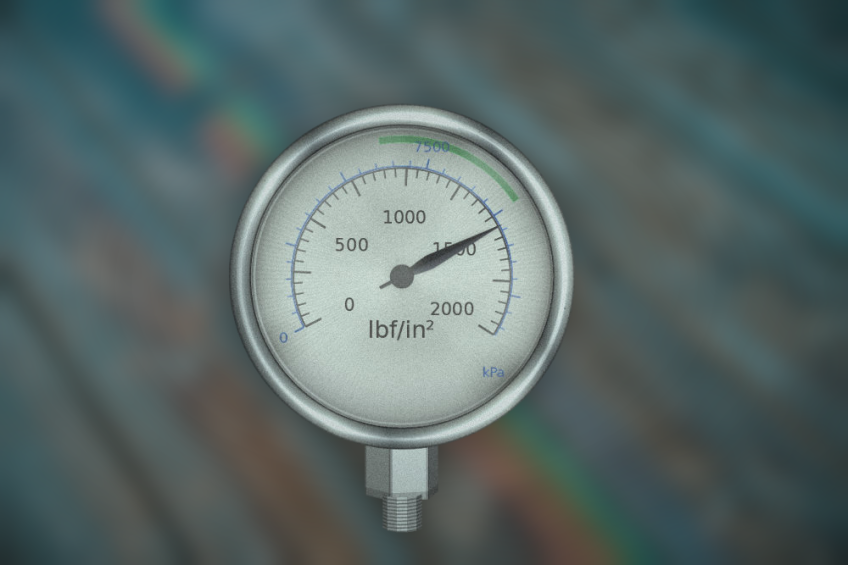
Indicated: {"value": 1500, "unit": "psi"}
